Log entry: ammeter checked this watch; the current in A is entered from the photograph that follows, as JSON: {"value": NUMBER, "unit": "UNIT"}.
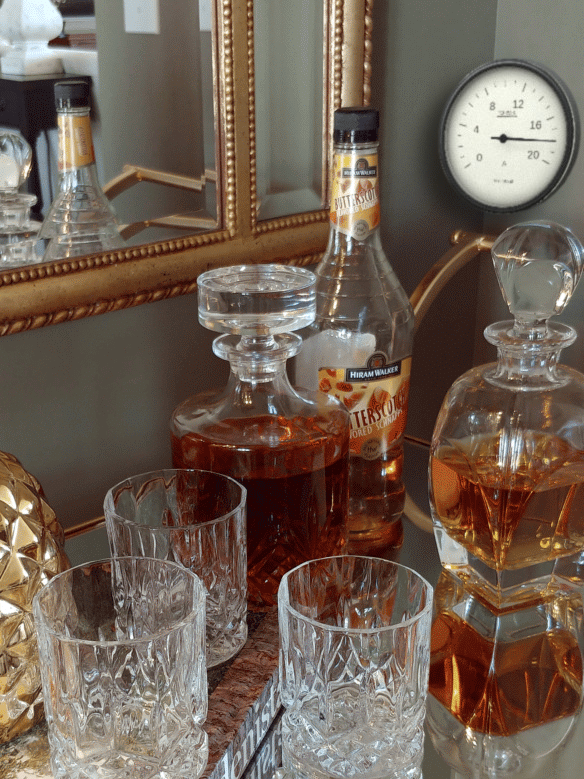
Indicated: {"value": 18, "unit": "A"}
